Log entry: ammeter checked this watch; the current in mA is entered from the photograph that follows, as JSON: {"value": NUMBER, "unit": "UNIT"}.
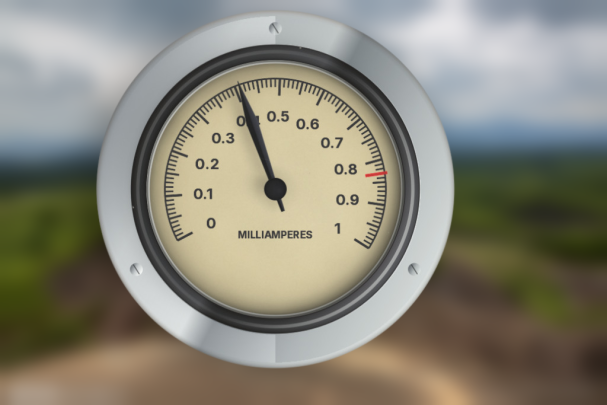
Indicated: {"value": 0.41, "unit": "mA"}
